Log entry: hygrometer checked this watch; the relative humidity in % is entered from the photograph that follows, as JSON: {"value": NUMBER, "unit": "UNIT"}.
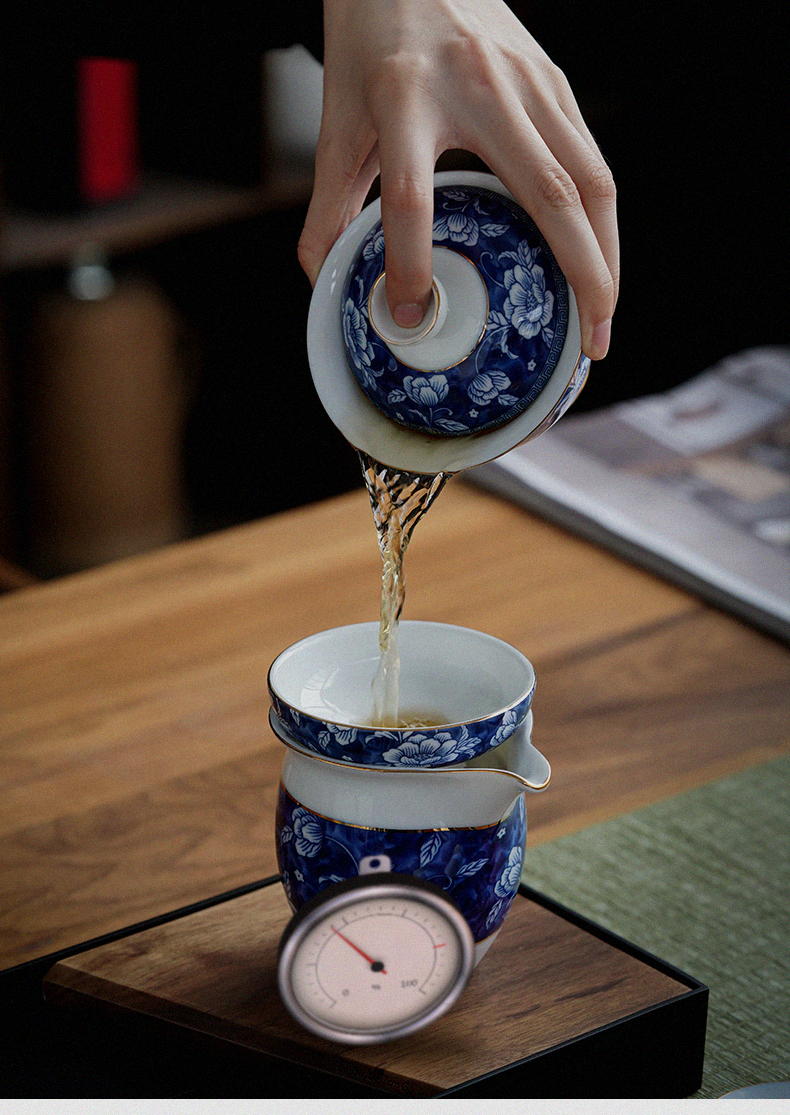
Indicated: {"value": 36, "unit": "%"}
